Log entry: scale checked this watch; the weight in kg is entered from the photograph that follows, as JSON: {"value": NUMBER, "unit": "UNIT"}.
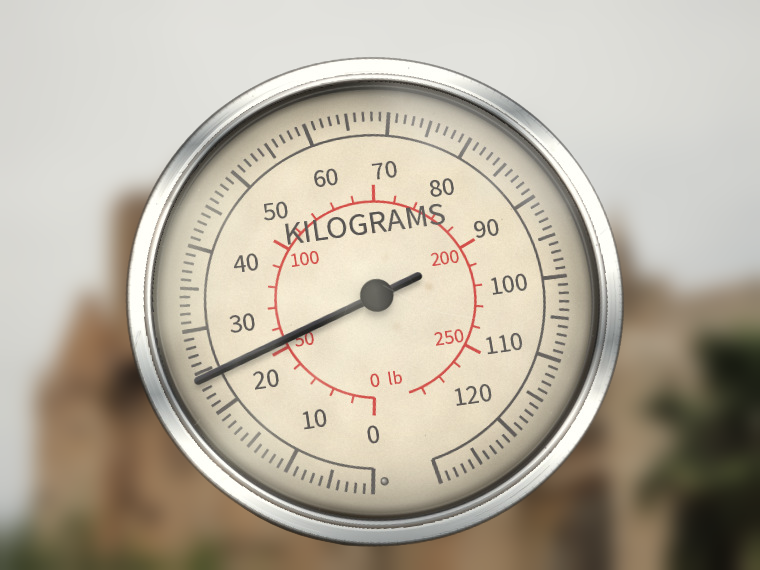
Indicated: {"value": 24, "unit": "kg"}
